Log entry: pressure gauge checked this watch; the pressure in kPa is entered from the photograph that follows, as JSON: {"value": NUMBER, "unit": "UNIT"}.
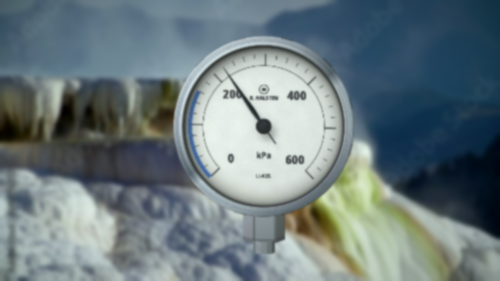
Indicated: {"value": 220, "unit": "kPa"}
